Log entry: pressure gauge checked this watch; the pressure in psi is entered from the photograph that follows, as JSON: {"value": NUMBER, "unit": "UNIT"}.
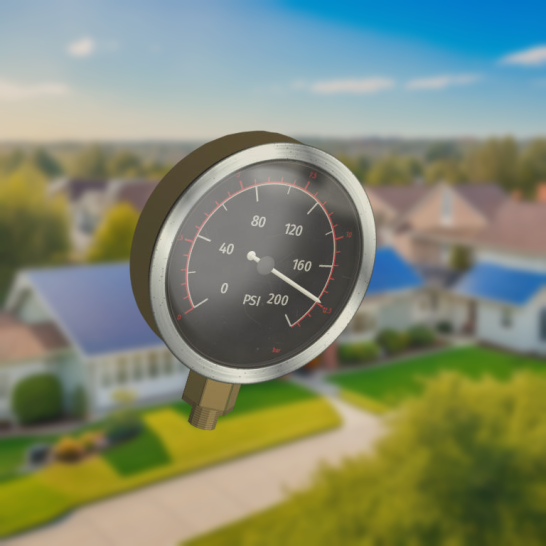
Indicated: {"value": 180, "unit": "psi"}
